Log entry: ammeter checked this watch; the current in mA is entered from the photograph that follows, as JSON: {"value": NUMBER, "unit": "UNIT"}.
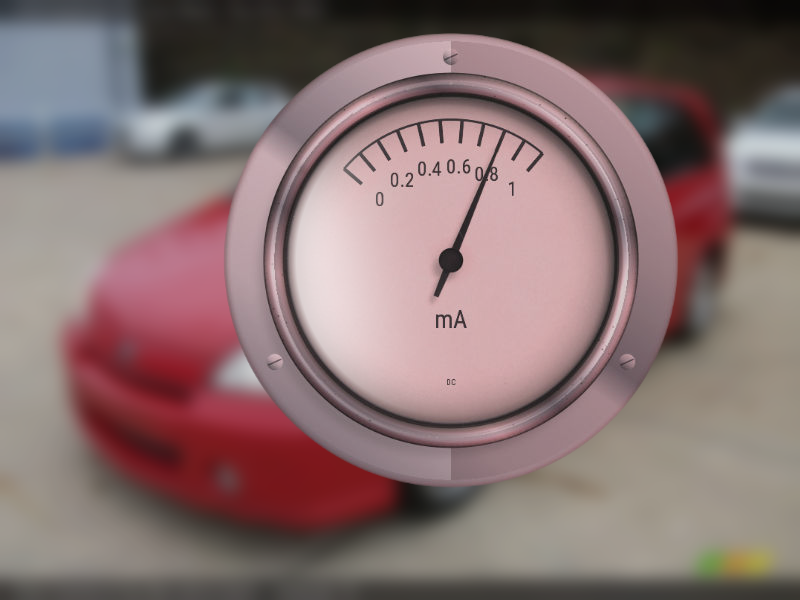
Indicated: {"value": 0.8, "unit": "mA"}
